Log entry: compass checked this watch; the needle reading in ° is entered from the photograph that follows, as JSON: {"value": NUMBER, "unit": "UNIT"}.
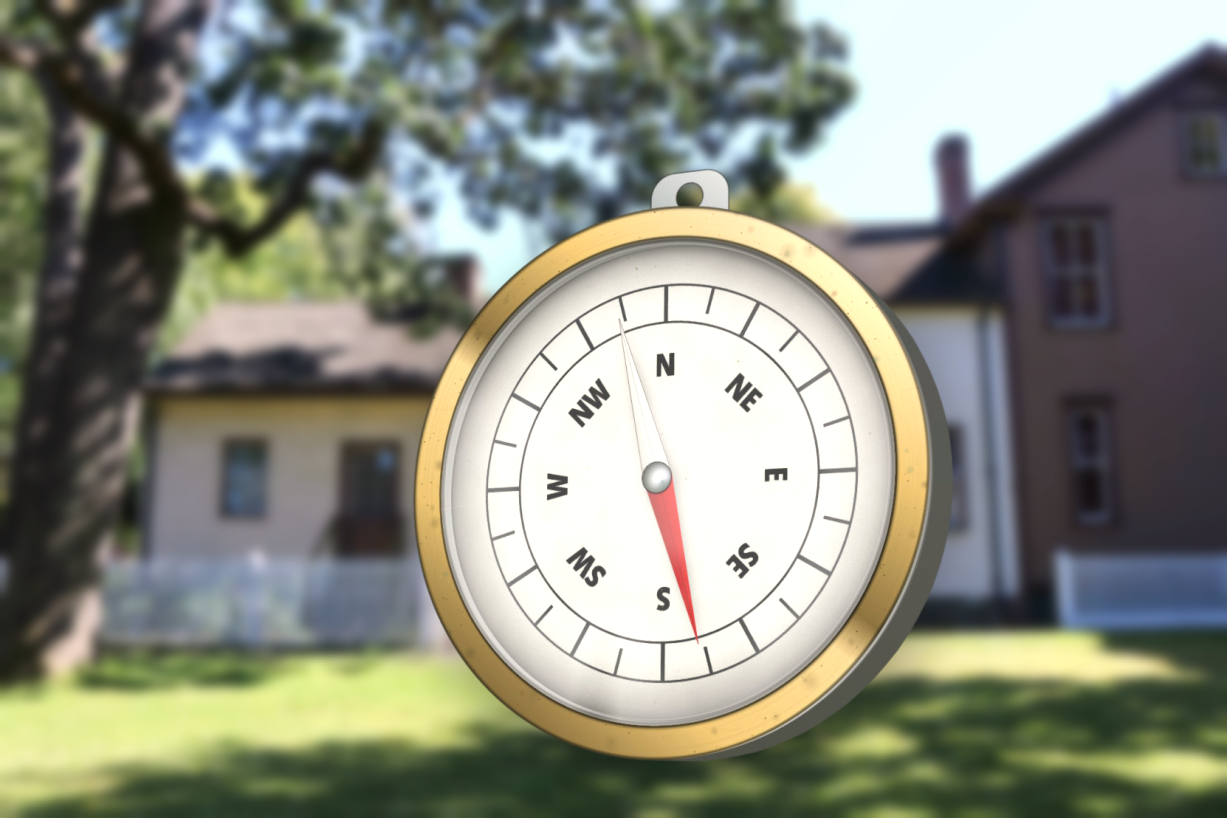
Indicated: {"value": 165, "unit": "°"}
